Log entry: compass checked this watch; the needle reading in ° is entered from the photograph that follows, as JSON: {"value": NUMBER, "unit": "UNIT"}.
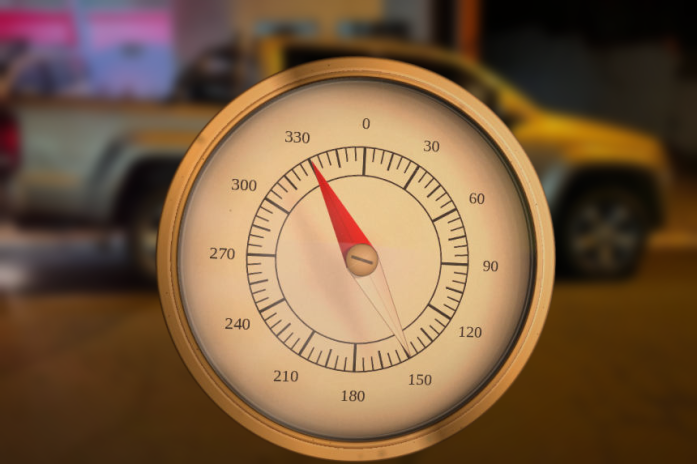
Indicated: {"value": 330, "unit": "°"}
